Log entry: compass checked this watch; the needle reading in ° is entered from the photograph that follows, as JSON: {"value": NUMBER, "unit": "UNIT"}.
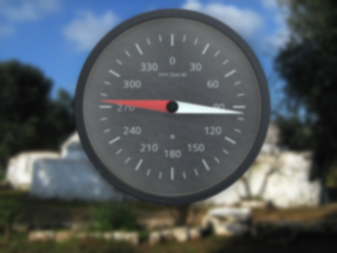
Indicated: {"value": 275, "unit": "°"}
